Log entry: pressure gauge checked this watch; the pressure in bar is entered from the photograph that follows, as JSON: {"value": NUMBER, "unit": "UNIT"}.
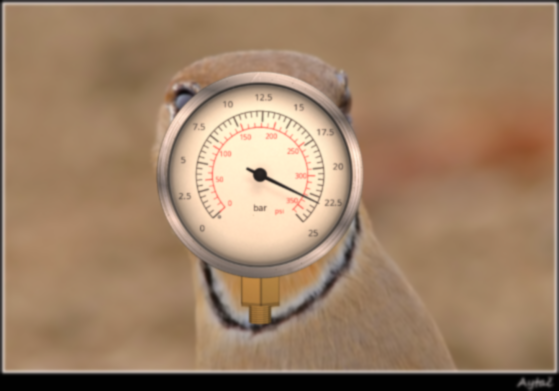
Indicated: {"value": 23, "unit": "bar"}
